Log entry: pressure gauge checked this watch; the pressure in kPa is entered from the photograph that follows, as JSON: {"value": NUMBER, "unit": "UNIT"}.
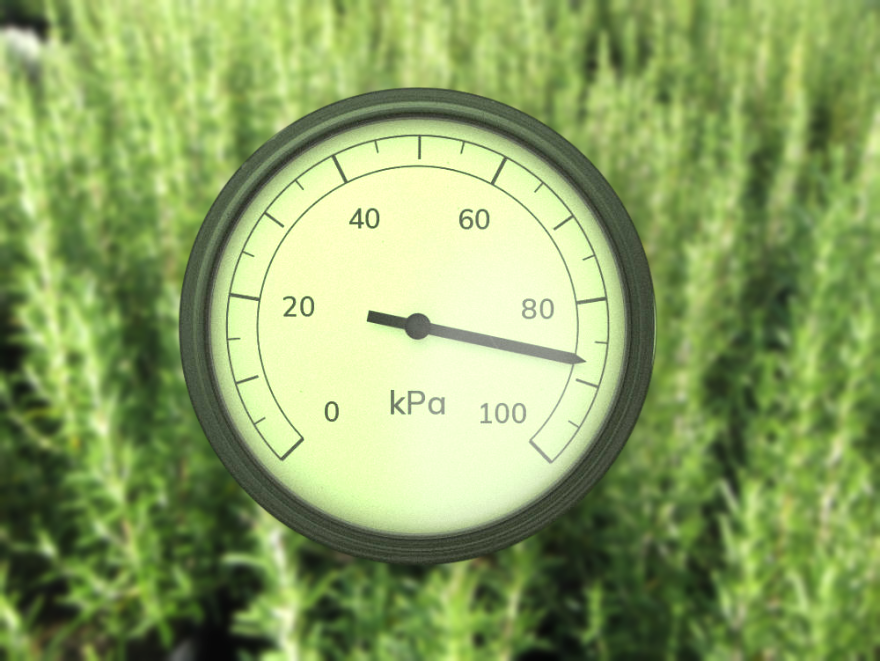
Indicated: {"value": 87.5, "unit": "kPa"}
